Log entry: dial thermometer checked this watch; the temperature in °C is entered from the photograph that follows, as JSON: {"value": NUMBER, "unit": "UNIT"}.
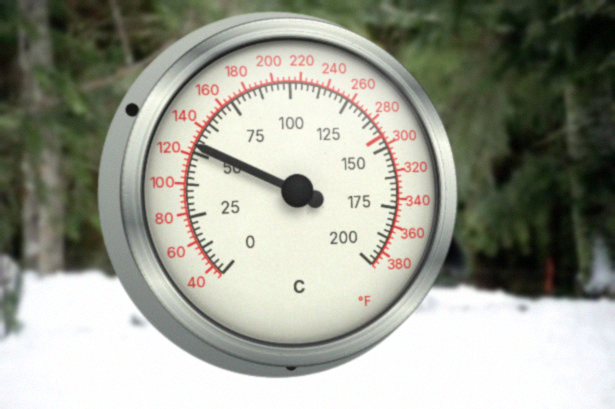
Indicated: {"value": 52.5, "unit": "°C"}
